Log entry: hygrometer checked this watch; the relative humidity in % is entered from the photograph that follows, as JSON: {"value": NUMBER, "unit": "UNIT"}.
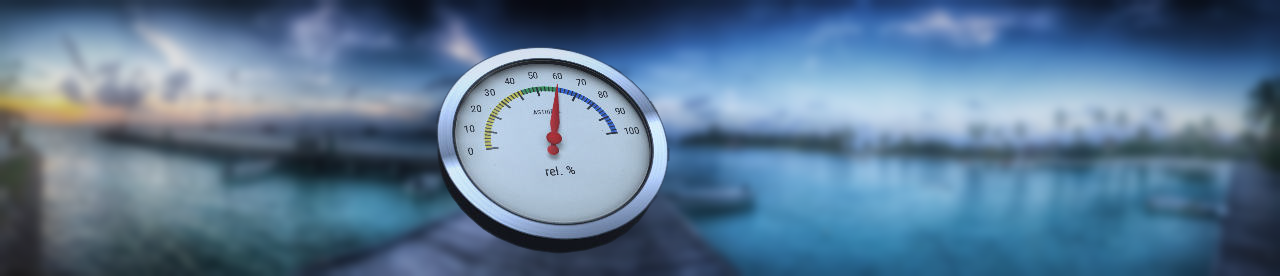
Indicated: {"value": 60, "unit": "%"}
